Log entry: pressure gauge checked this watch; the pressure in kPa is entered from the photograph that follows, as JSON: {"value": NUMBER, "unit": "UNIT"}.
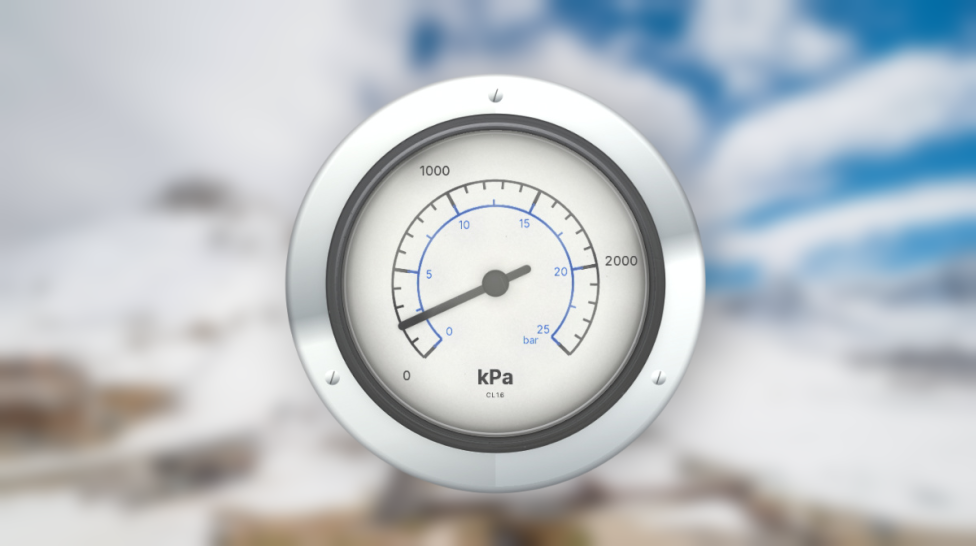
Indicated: {"value": 200, "unit": "kPa"}
